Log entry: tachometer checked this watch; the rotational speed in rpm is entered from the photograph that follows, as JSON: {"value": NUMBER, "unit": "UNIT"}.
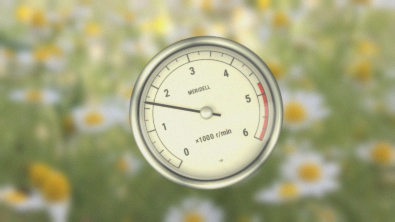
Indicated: {"value": 1625, "unit": "rpm"}
